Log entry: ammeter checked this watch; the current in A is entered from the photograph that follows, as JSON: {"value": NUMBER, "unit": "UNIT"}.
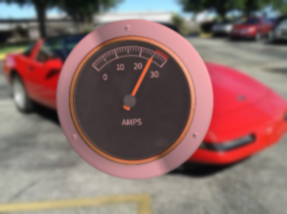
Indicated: {"value": 25, "unit": "A"}
